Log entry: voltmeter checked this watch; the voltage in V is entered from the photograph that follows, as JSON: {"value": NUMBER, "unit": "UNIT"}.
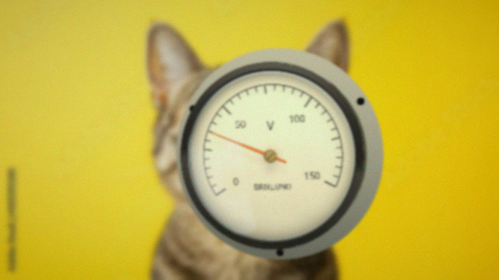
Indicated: {"value": 35, "unit": "V"}
